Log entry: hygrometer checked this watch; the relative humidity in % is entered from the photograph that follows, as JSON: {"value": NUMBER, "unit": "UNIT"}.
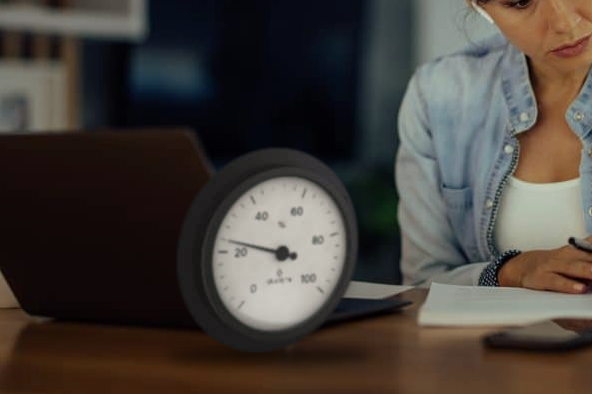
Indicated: {"value": 24, "unit": "%"}
